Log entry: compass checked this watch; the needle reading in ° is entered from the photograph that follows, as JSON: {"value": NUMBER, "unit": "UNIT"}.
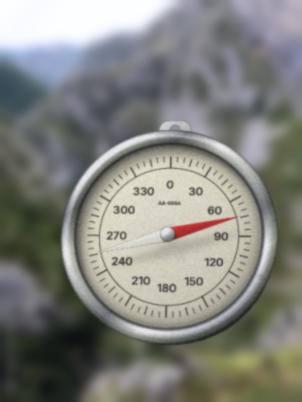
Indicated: {"value": 75, "unit": "°"}
